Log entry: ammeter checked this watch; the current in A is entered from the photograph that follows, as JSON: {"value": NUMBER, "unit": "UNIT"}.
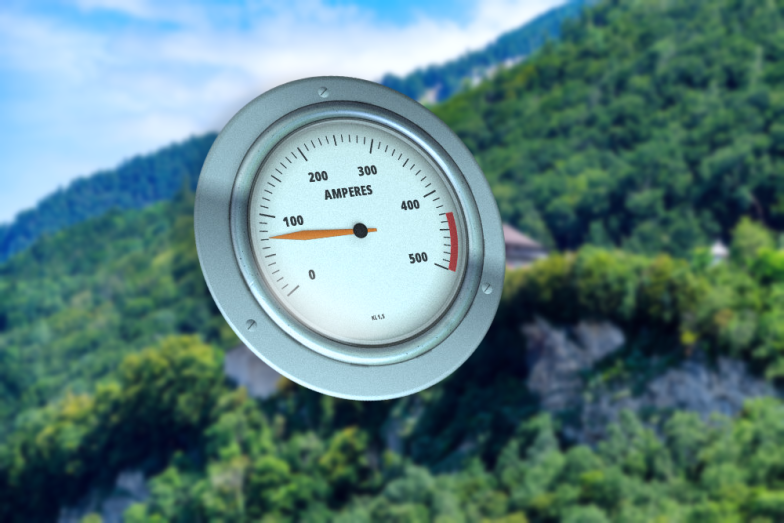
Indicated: {"value": 70, "unit": "A"}
